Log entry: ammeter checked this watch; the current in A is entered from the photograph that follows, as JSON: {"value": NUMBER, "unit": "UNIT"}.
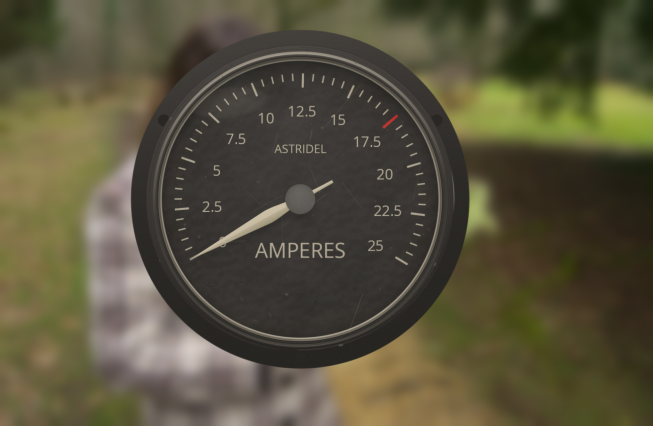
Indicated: {"value": 0, "unit": "A"}
